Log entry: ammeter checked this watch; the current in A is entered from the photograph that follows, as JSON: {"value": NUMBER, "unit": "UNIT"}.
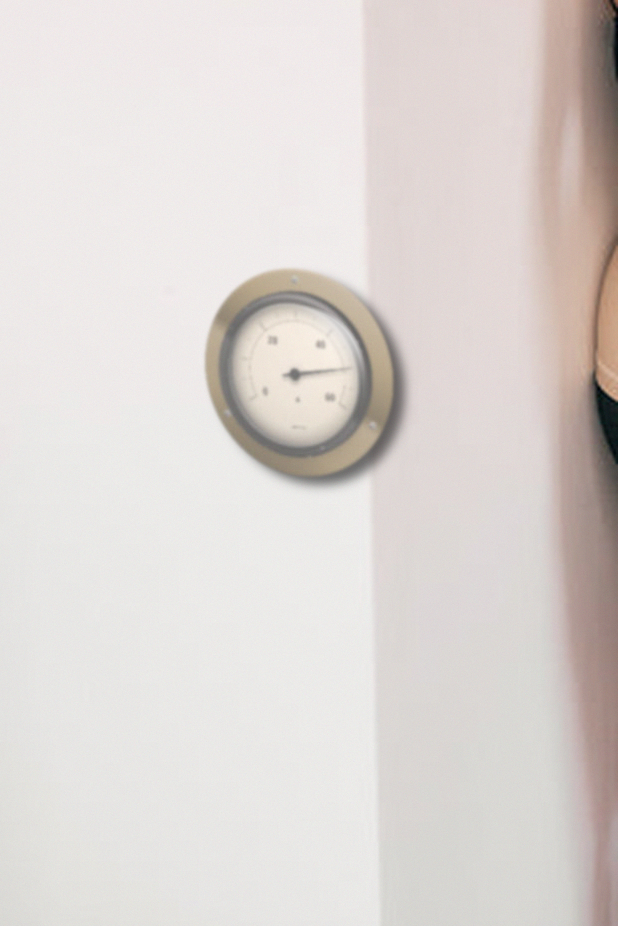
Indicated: {"value": 50, "unit": "A"}
